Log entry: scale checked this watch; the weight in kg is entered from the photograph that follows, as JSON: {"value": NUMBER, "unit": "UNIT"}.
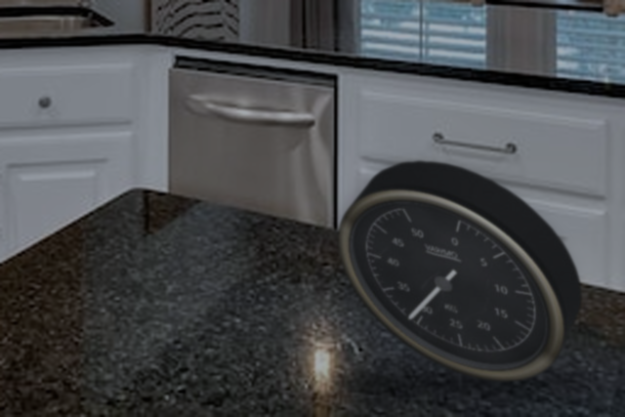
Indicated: {"value": 31, "unit": "kg"}
